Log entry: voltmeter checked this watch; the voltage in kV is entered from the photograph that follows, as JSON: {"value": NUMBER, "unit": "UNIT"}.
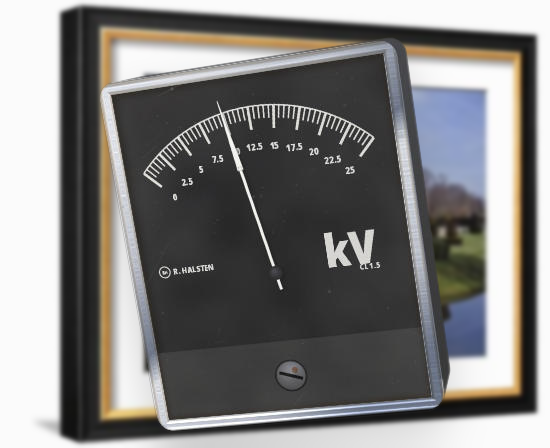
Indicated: {"value": 10, "unit": "kV"}
